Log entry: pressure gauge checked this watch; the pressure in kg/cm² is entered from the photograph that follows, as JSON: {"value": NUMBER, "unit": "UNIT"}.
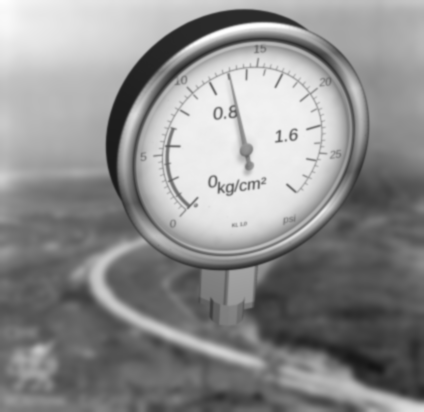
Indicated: {"value": 0.9, "unit": "kg/cm²"}
